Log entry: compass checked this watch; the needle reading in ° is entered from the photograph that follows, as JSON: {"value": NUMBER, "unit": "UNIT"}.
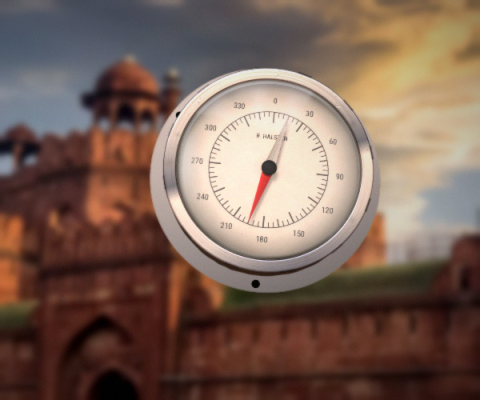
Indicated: {"value": 195, "unit": "°"}
